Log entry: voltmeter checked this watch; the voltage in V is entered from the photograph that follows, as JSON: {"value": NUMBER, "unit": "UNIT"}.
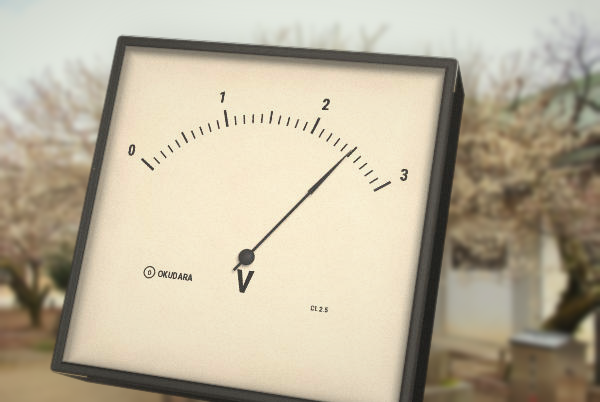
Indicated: {"value": 2.5, "unit": "V"}
